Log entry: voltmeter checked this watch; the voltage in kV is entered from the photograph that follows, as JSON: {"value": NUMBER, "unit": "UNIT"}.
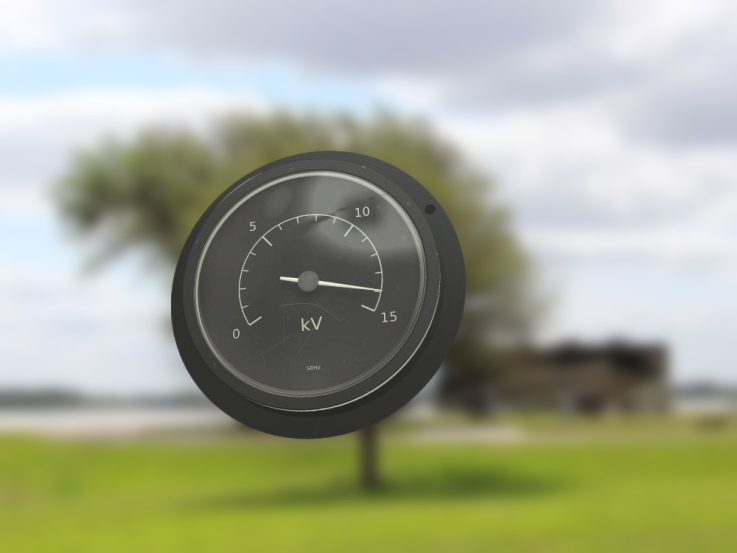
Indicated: {"value": 14, "unit": "kV"}
